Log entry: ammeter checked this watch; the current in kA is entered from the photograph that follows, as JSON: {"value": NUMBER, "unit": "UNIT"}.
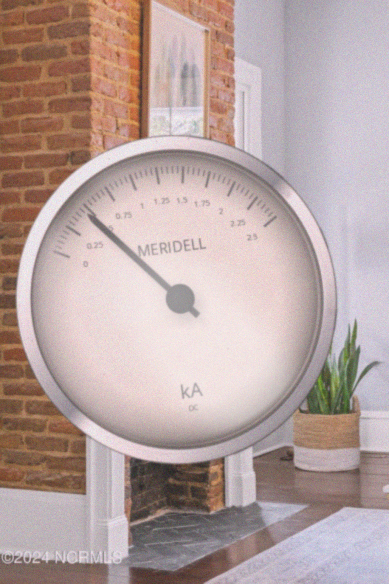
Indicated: {"value": 0.45, "unit": "kA"}
